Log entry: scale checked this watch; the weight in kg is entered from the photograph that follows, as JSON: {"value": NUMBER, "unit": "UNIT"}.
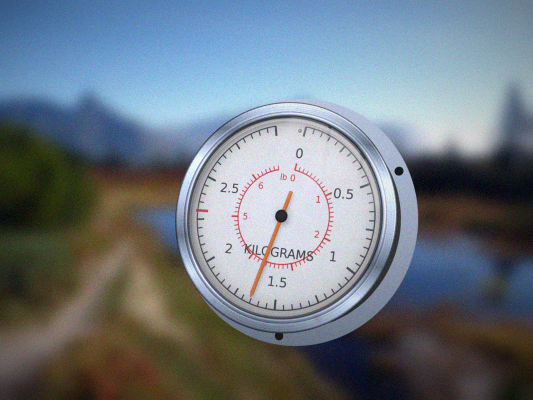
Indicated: {"value": 1.65, "unit": "kg"}
